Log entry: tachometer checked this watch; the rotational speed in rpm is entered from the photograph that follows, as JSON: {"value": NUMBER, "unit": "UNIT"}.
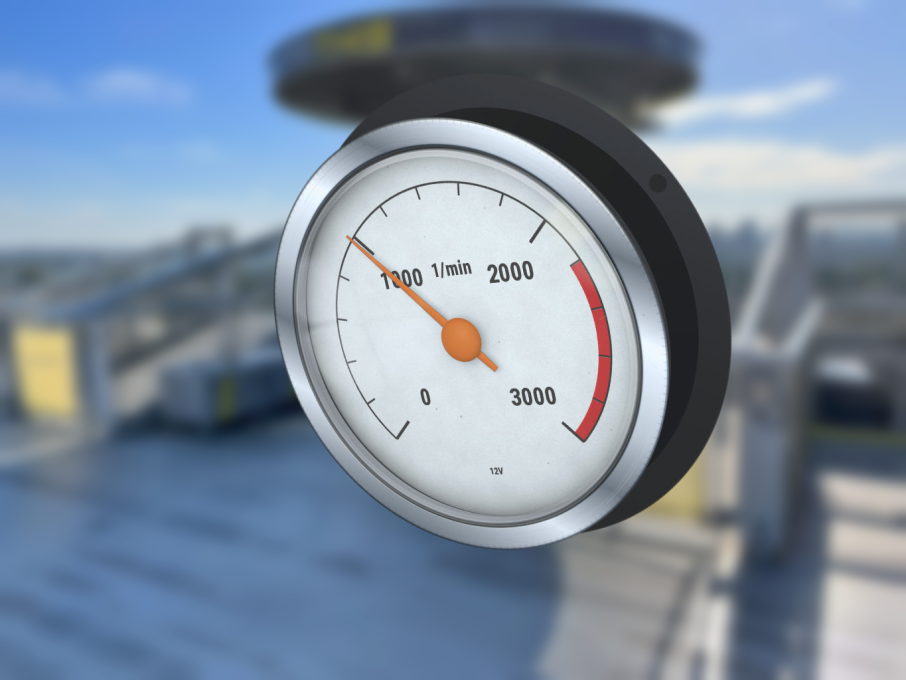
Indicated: {"value": 1000, "unit": "rpm"}
